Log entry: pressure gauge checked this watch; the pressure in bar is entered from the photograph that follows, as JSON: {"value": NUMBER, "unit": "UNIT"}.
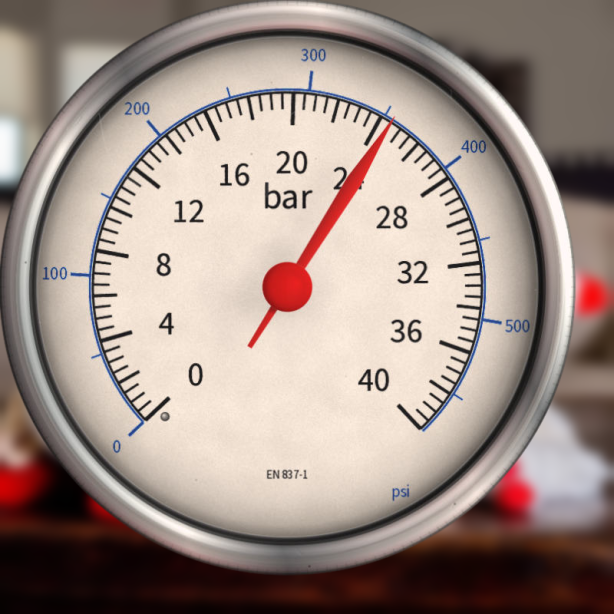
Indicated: {"value": 24.5, "unit": "bar"}
